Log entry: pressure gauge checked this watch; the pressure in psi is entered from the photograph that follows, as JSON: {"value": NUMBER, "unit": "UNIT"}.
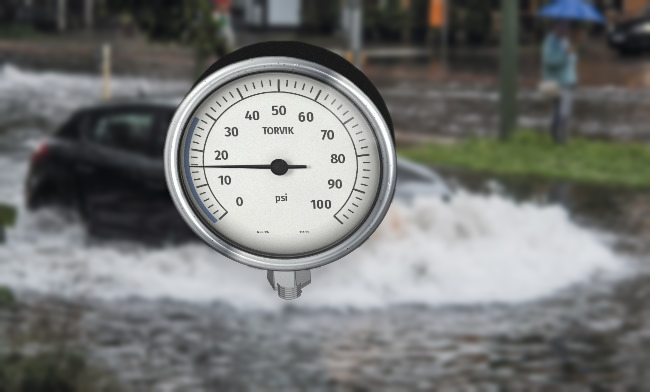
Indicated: {"value": 16, "unit": "psi"}
